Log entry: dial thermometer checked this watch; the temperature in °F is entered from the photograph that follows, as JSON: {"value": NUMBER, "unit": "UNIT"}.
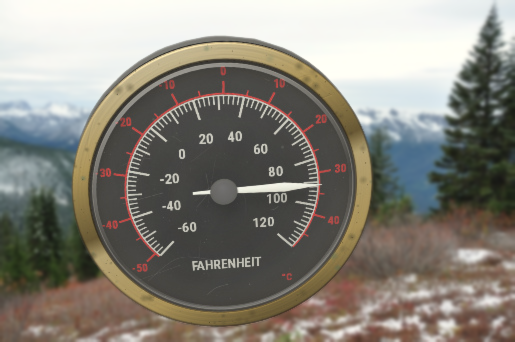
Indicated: {"value": 90, "unit": "°F"}
